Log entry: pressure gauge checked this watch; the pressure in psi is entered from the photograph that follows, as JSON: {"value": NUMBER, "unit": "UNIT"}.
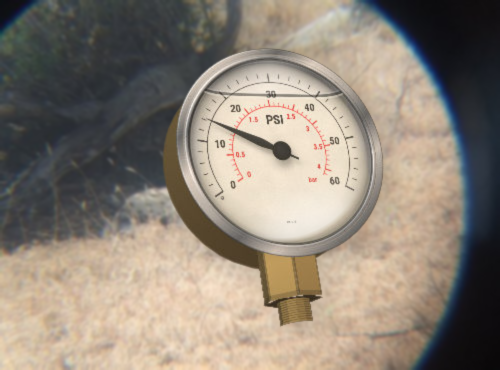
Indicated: {"value": 14, "unit": "psi"}
